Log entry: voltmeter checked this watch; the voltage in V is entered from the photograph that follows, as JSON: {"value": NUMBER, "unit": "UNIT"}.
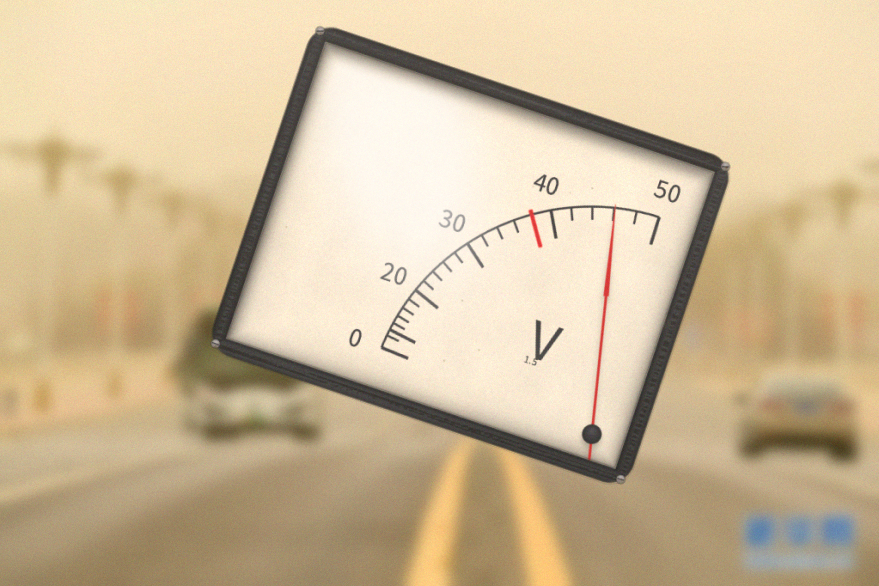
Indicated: {"value": 46, "unit": "V"}
